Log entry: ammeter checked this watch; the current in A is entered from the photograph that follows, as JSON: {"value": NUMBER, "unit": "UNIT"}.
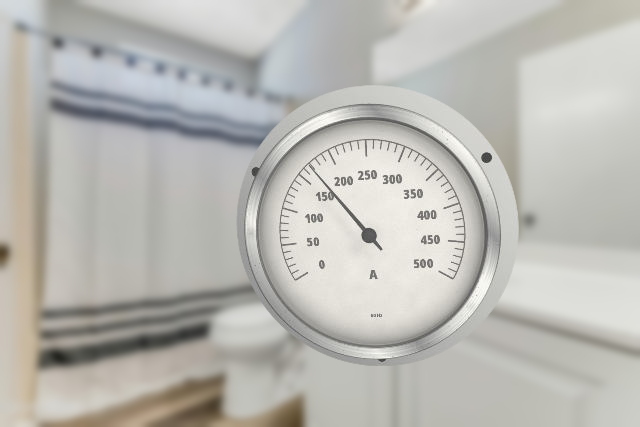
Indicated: {"value": 170, "unit": "A"}
